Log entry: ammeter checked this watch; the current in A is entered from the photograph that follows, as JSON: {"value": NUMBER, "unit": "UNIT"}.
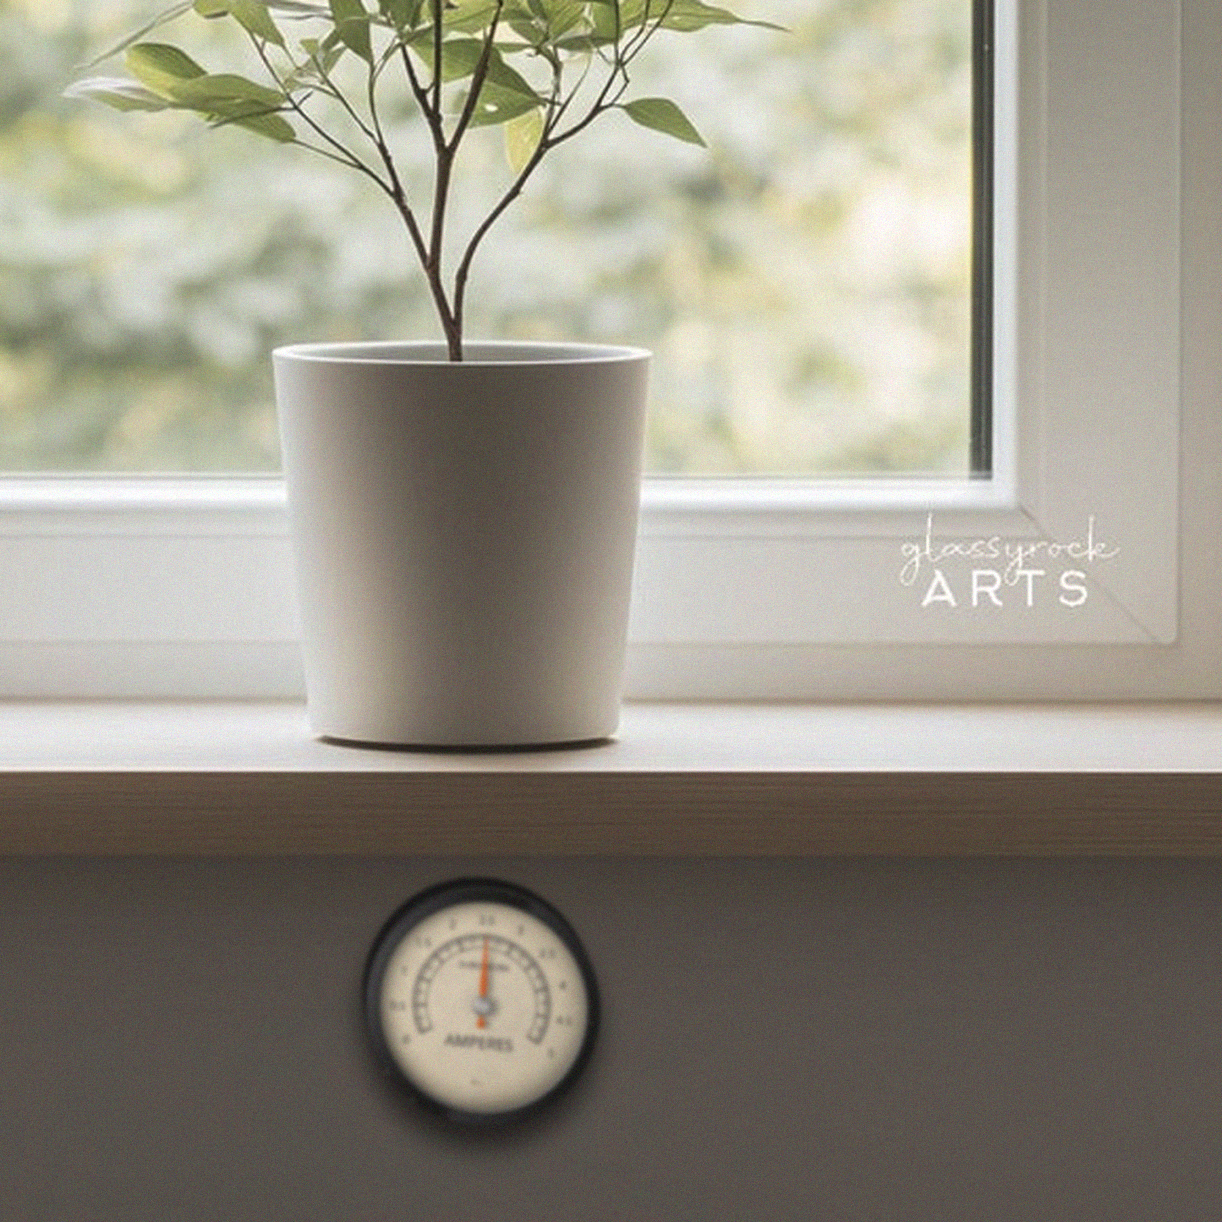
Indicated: {"value": 2.5, "unit": "A"}
